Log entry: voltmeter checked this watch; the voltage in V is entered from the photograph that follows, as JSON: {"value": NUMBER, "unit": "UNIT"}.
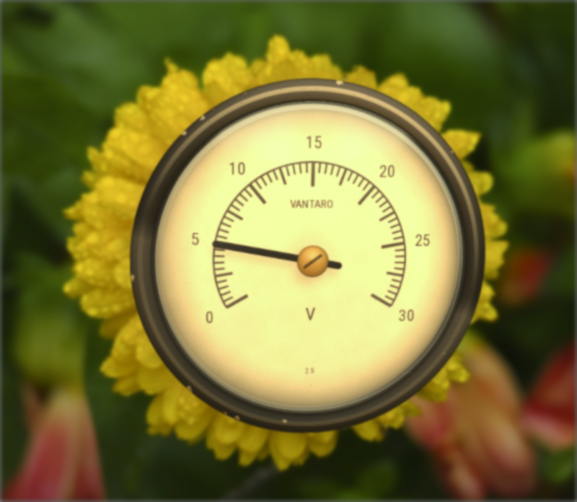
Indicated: {"value": 5, "unit": "V"}
